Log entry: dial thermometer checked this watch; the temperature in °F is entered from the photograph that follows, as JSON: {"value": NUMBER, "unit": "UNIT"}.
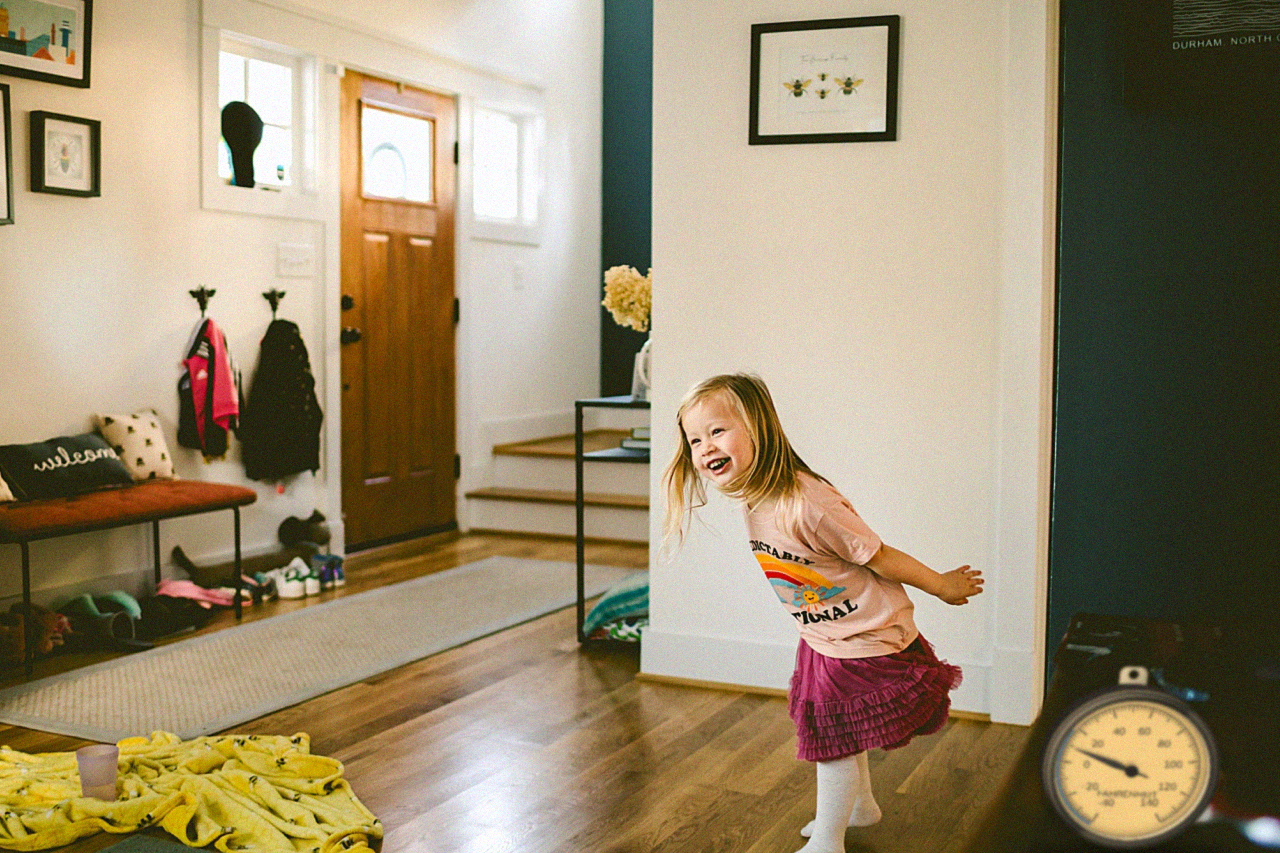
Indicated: {"value": 10, "unit": "°F"}
